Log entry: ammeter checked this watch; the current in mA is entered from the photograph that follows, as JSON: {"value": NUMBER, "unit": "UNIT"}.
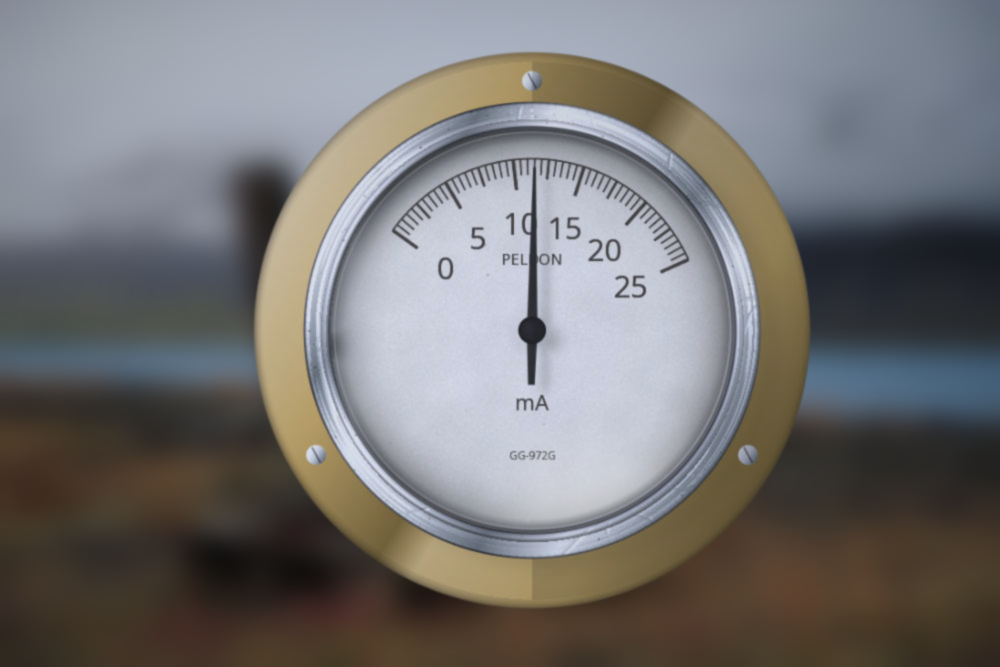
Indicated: {"value": 11.5, "unit": "mA"}
